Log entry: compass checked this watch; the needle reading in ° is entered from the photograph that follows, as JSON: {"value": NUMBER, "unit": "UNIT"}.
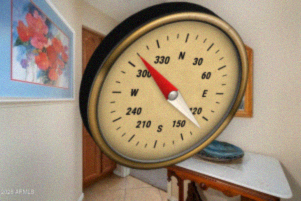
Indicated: {"value": 310, "unit": "°"}
